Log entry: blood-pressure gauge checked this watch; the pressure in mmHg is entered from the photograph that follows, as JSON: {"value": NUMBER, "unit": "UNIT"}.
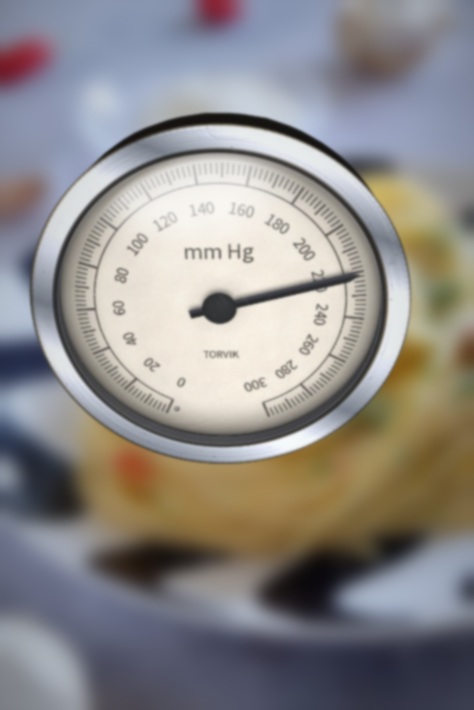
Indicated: {"value": 220, "unit": "mmHg"}
